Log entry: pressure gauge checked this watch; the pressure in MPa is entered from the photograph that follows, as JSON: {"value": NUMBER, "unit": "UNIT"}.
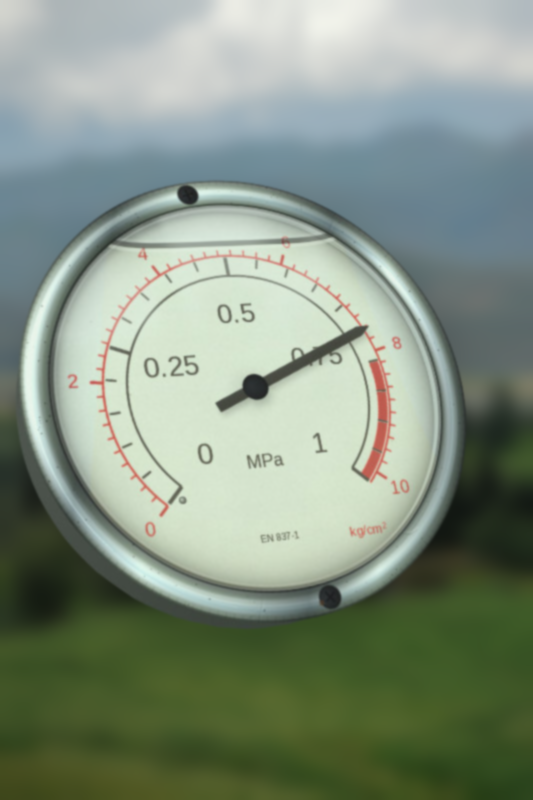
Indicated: {"value": 0.75, "unit": "MPa"}
